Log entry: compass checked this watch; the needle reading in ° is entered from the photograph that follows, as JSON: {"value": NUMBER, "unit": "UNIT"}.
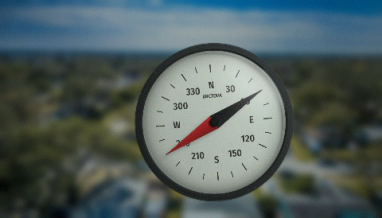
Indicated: {"value": 240, "unit": "°"}
